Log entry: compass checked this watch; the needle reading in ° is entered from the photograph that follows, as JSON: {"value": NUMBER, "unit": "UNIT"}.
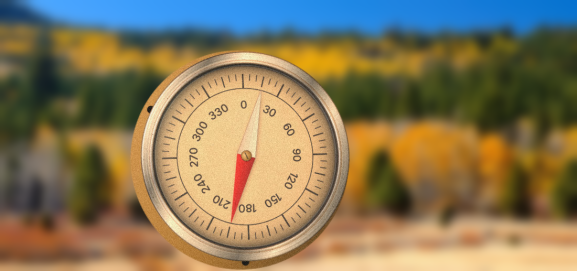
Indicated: {"value": 195, "unit": "°"}
